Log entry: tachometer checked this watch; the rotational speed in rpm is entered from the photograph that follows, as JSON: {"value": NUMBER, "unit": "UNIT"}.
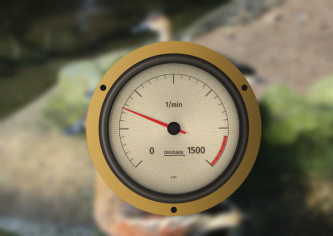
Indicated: {"value": 375, "unit": "rpm"}
